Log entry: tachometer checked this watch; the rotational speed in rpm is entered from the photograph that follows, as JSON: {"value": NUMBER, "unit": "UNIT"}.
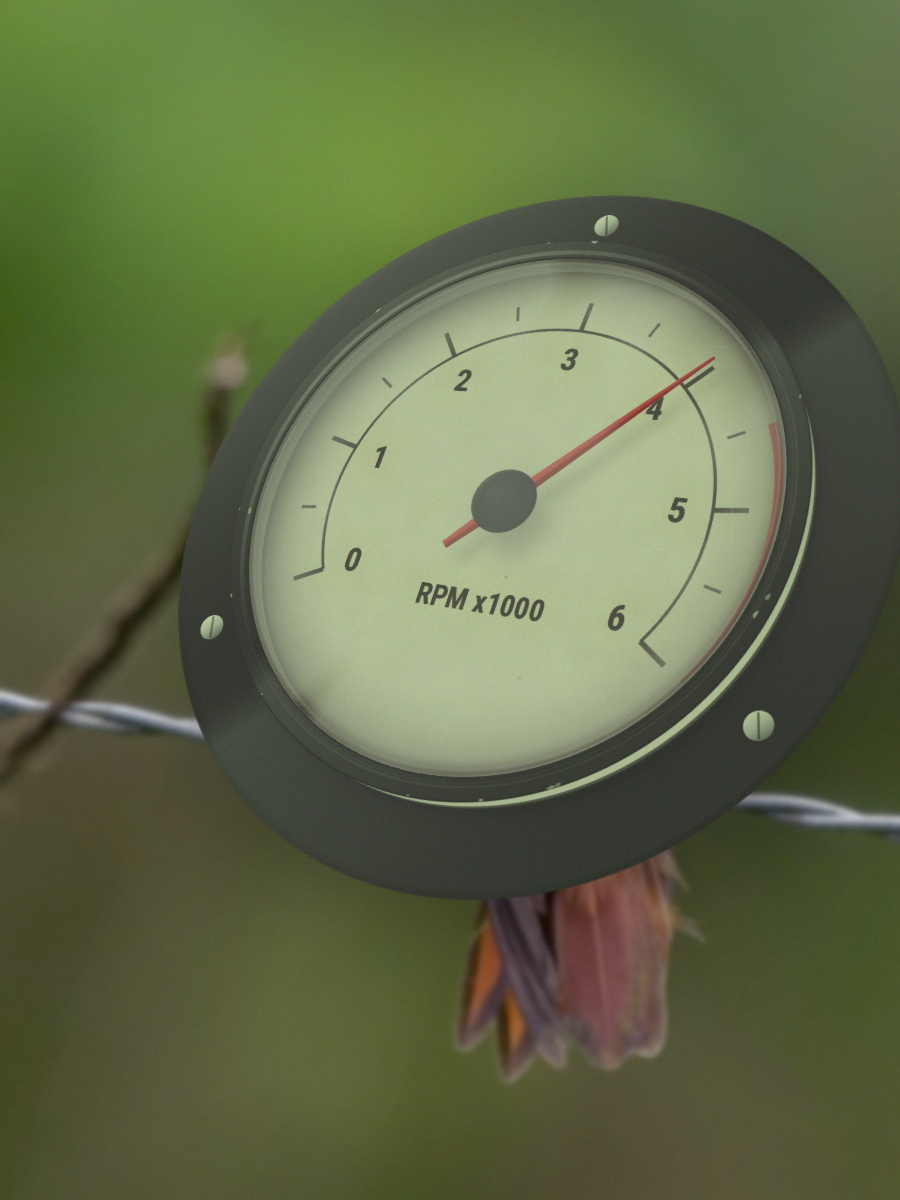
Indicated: {"value": 4000, "unit": "rpm"}
